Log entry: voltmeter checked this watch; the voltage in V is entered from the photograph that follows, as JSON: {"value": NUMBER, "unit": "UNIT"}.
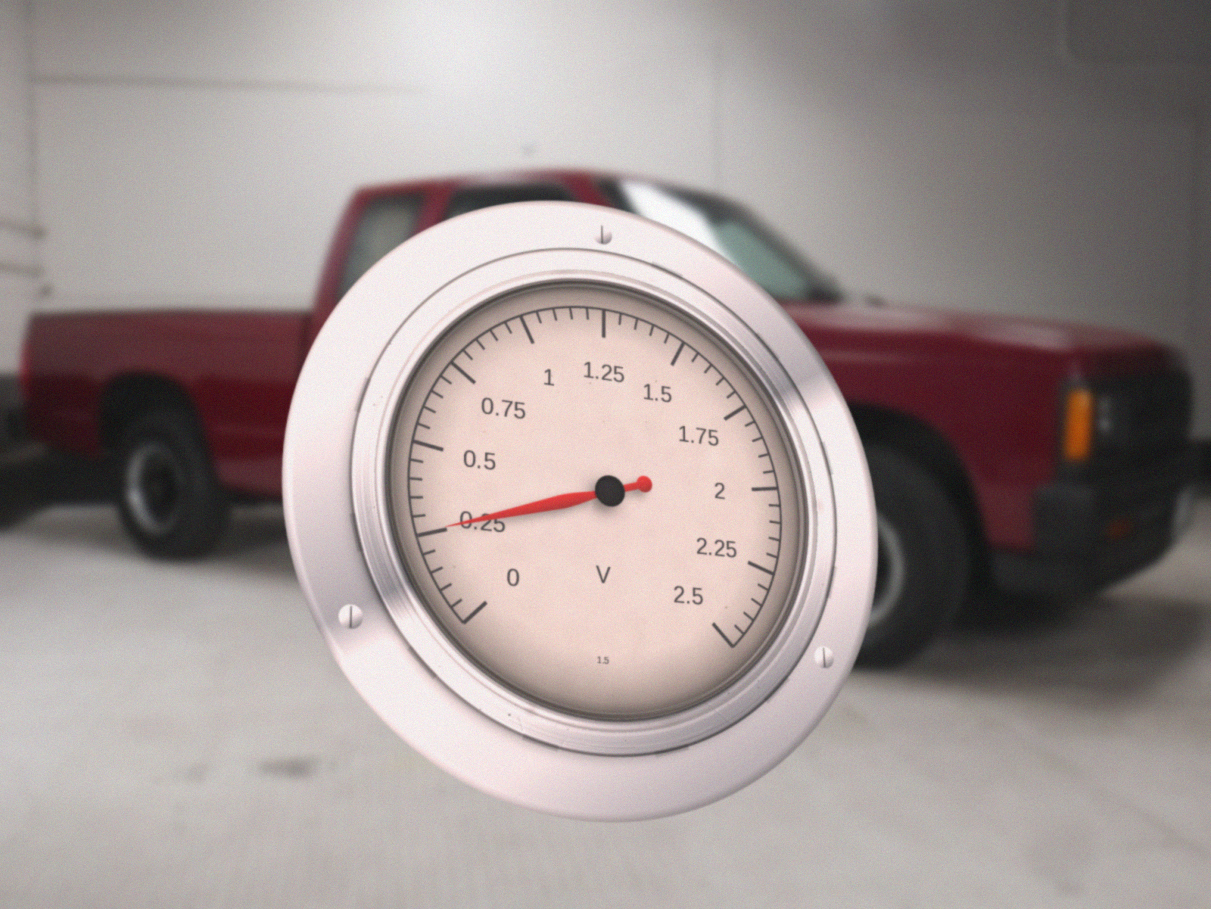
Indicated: {"value": 0.25, "unit": "V"}
